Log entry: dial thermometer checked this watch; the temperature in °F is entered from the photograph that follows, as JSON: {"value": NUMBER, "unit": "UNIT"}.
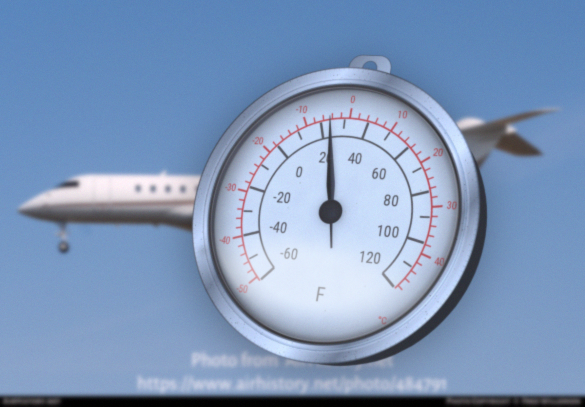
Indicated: {"value": 25, "unit": "°F"}
